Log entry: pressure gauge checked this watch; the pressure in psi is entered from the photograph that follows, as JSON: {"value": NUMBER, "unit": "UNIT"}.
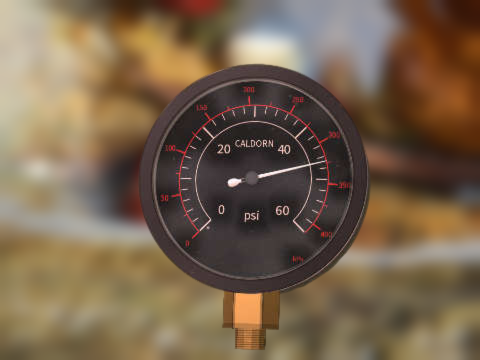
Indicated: {"value": 47, "unit": "psi"}
